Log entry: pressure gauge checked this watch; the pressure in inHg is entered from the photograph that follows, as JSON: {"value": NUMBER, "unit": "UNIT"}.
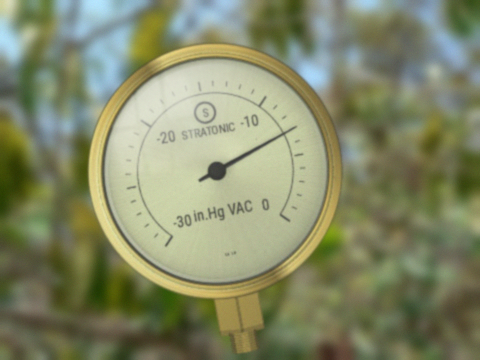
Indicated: {"value": -7, "unit": "inHg"}
